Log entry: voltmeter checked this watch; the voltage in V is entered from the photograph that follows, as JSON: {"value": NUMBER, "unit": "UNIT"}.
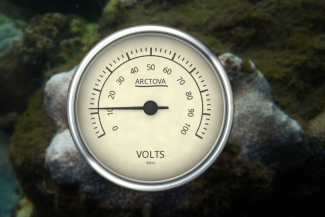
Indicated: {"value": 12, "unit": "V"}
